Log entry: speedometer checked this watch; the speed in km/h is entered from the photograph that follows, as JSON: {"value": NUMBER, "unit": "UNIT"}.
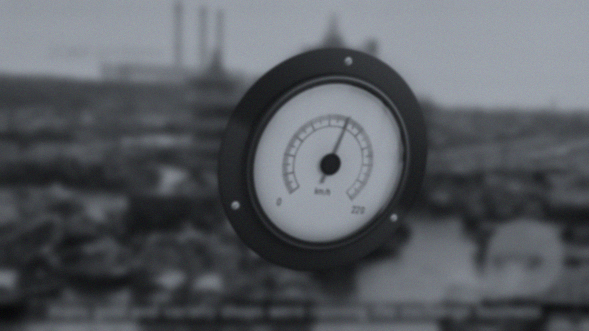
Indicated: {"value": 120, "unit": "km/h"}
